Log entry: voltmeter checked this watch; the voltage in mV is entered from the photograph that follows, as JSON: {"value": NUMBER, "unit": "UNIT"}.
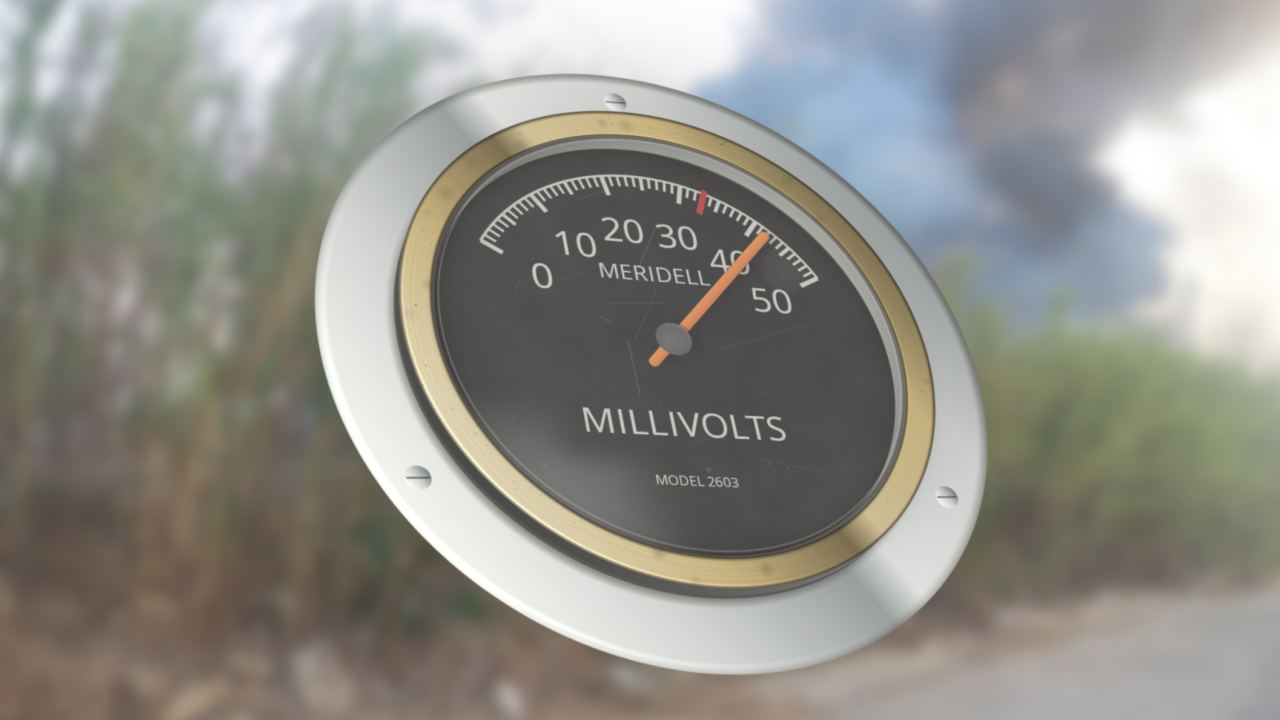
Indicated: {"value": 42, "unit": "mV"}
